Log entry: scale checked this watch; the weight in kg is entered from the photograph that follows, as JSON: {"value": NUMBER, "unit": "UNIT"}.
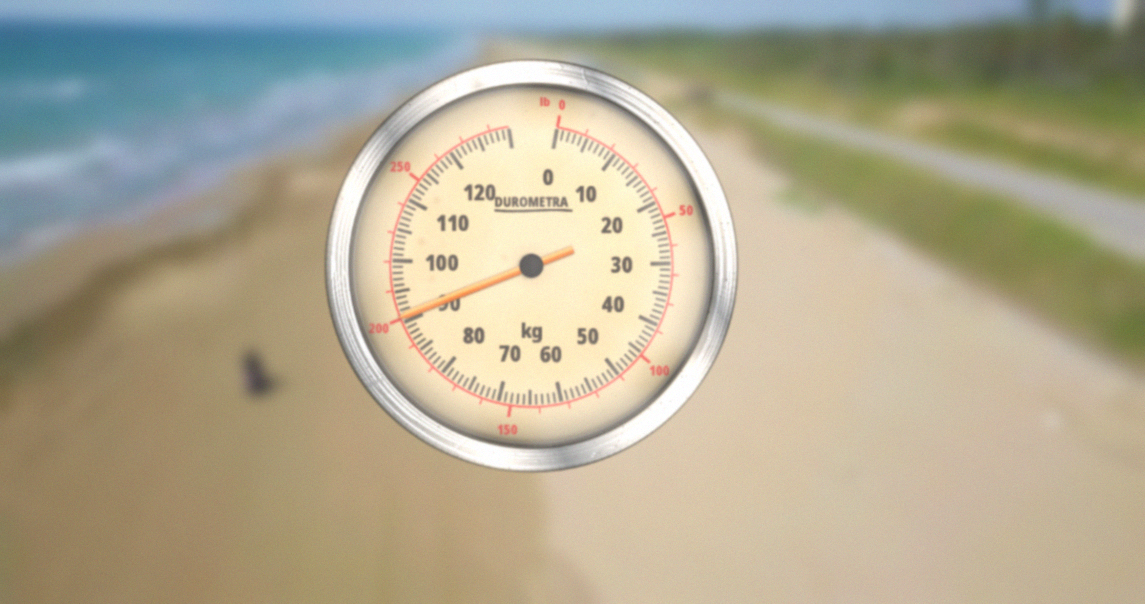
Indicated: {"value": 91, "unit": "kg"}
